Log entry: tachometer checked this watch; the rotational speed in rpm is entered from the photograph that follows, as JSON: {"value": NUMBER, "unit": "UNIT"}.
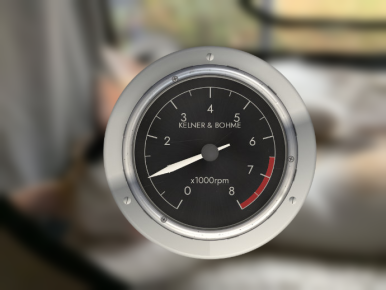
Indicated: {"value": 1000, "unit": "rpm"}
